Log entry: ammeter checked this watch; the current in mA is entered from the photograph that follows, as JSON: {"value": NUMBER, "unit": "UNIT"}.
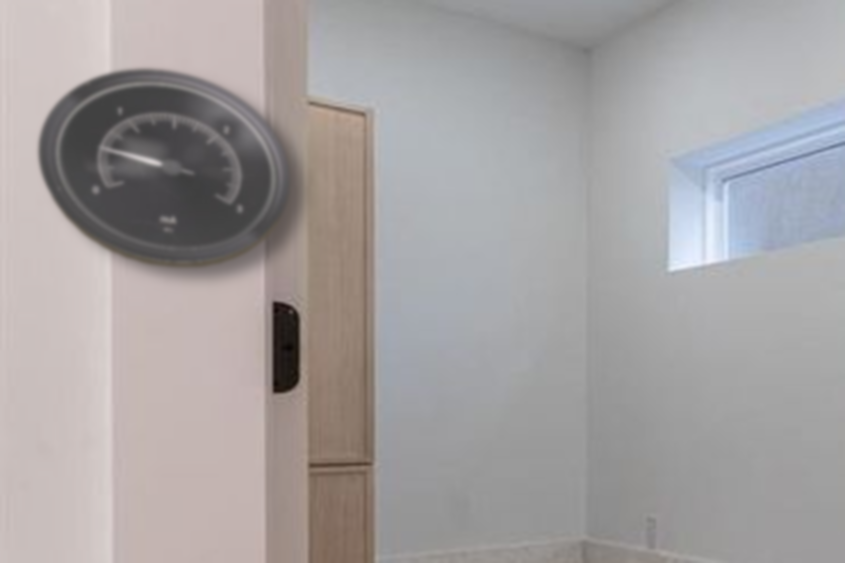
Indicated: {"value": 0.5, "unit": "mA"}
